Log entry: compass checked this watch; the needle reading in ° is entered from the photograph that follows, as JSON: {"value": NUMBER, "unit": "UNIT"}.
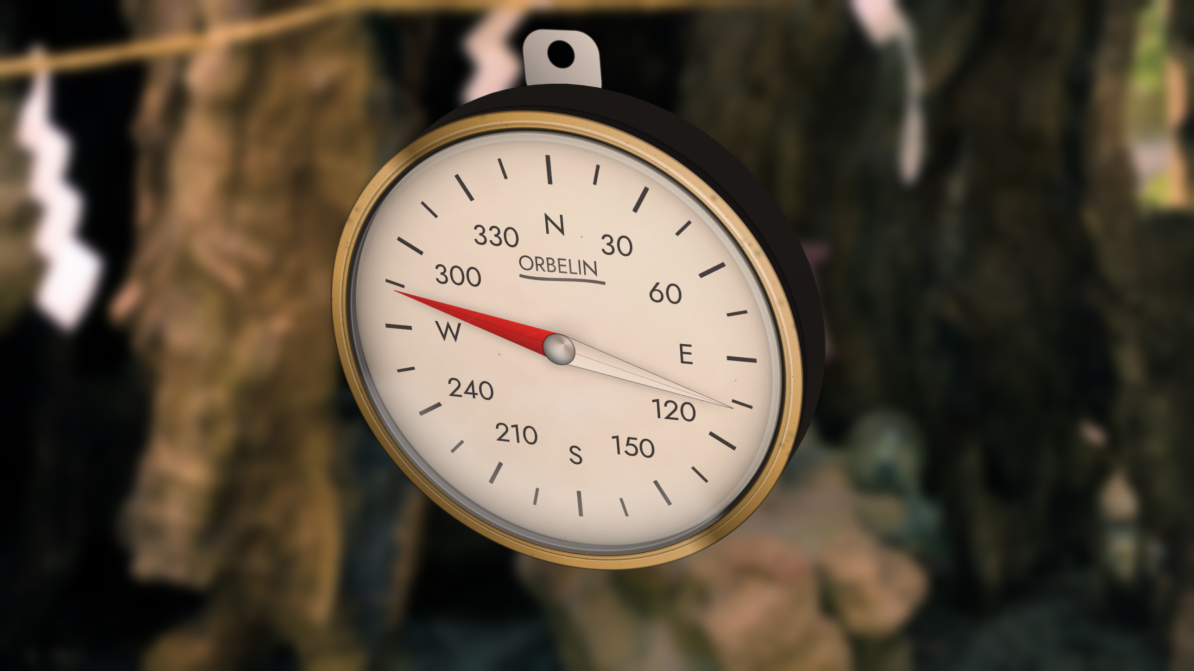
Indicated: {"value": 285, "unit": "°"}
